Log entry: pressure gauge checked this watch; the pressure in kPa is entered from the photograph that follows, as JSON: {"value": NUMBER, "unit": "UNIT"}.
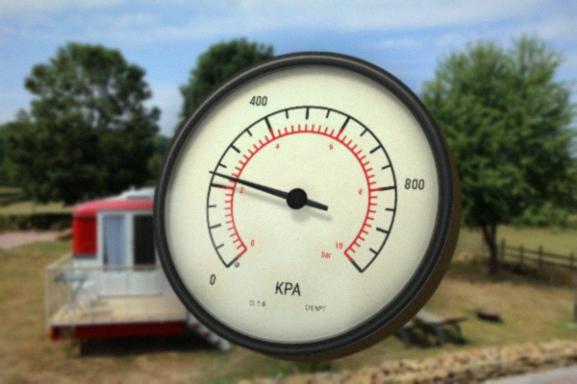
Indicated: {"value": 225, "unit": "kPa"}
